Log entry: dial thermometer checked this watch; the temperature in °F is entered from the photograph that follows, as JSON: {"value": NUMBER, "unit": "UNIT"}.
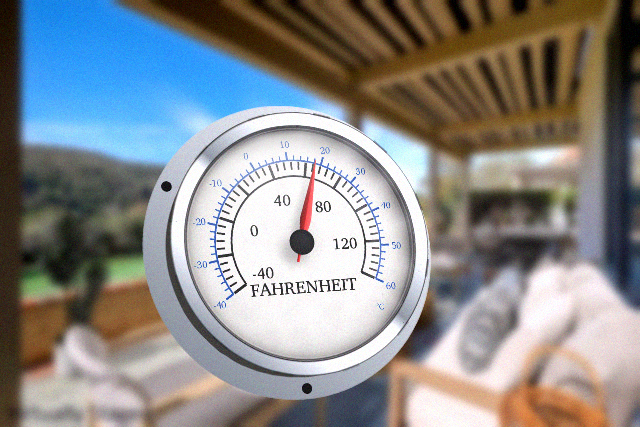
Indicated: {"value": 64, "unit": "°F"}
